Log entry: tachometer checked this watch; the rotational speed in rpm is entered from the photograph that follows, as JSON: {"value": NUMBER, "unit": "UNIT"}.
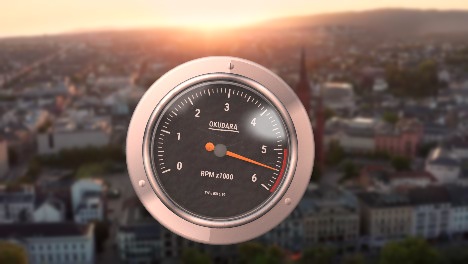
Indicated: {"value": 5500, "unit": "rpm"}
